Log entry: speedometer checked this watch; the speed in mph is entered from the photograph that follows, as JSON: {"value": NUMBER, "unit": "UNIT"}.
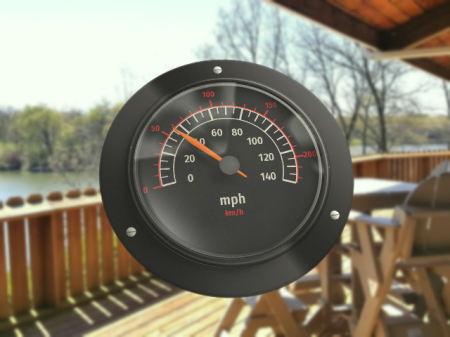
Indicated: {"value": 35, "unit": "mph"}
